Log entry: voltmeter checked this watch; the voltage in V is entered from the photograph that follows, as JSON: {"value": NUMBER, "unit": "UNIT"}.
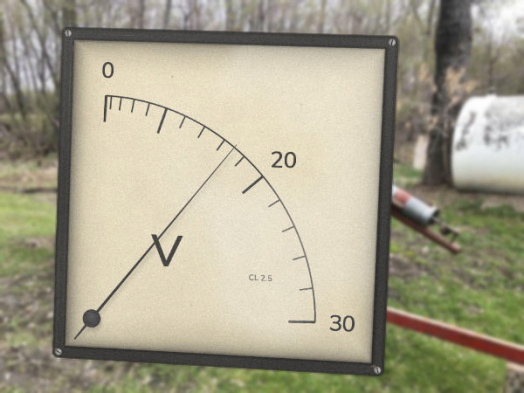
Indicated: {"value": 17, "unit": "V"}
